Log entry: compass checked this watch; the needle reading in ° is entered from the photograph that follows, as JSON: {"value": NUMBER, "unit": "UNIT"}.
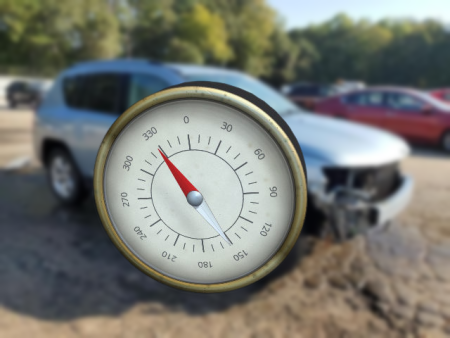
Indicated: {"value": 330, "unit": "°"}
